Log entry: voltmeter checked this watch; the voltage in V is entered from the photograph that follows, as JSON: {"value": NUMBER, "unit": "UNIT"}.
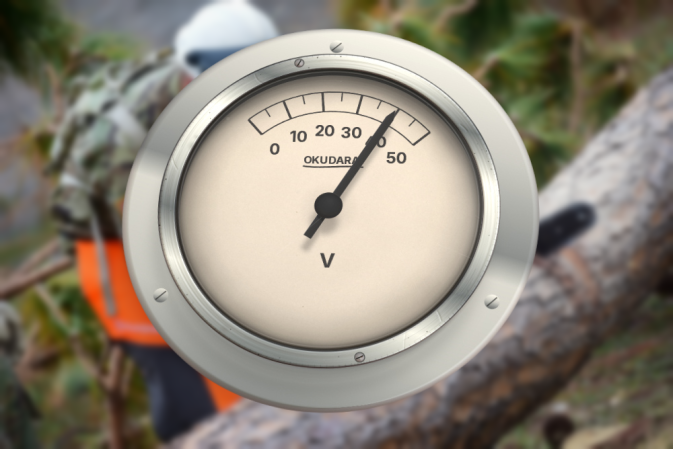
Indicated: {"value": 40, "unit": "V"}
